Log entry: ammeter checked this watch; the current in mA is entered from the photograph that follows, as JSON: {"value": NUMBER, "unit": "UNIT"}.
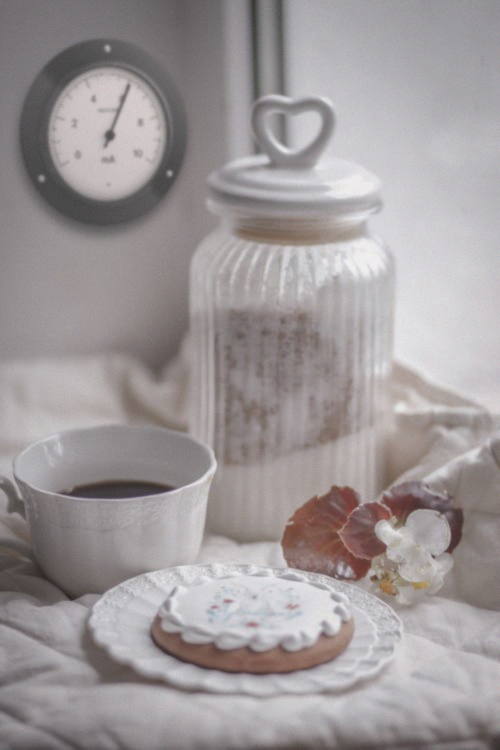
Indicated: {"value": 6, "unit": "mA"}
